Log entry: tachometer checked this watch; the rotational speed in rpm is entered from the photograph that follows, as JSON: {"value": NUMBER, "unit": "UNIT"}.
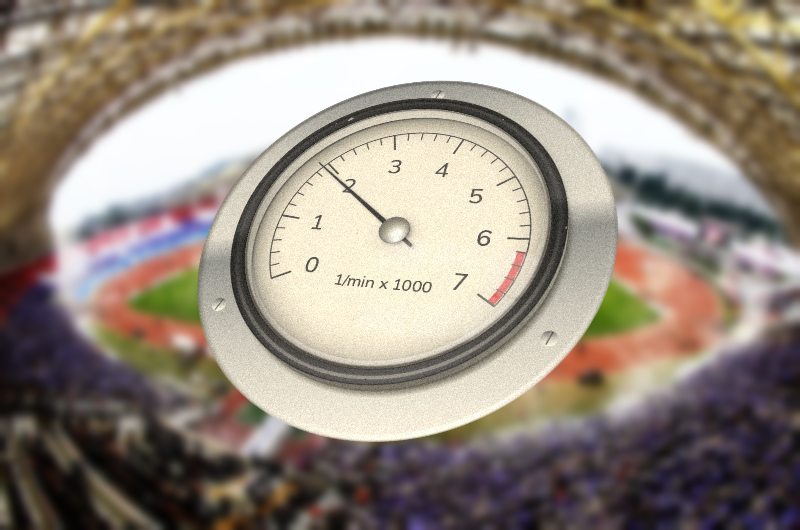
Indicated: {"value": 1900, "unit": "rpm"}
